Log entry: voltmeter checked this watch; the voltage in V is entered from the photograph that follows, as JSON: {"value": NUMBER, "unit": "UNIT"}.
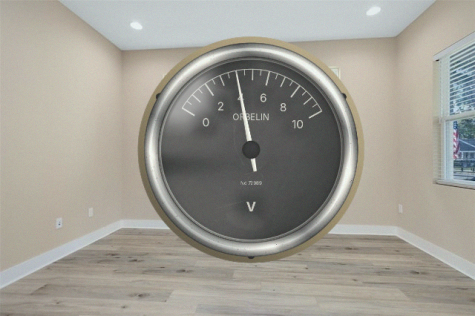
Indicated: {"value": 4, "unit": "V"}
